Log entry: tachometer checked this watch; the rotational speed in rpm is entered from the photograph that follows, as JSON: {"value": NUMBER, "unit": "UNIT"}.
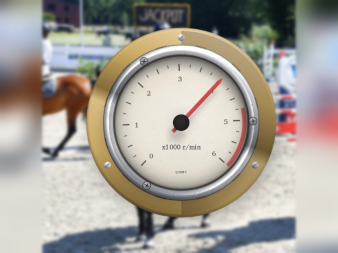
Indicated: {"value": 4000, "unit": "rpm"}
